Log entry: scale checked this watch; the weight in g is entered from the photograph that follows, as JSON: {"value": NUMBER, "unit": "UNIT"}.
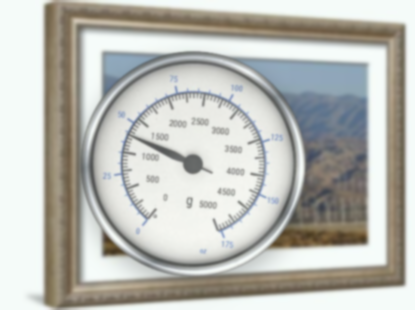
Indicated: {"value": 1250, "unit": "g"}
